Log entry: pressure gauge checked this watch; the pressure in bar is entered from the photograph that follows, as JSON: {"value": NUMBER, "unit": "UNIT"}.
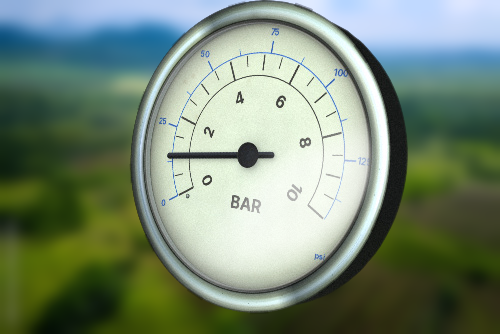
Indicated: {"value": 1, "unit": "bar"}
